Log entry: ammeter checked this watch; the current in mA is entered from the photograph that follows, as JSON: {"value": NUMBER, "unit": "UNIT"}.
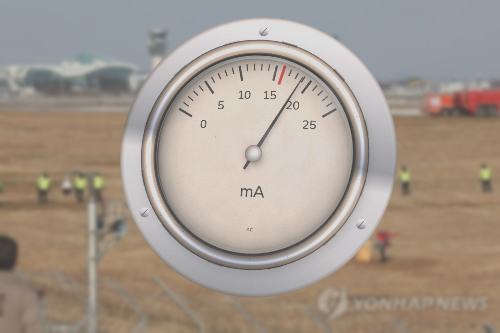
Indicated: {"value": 19, "unit": "mA"}
